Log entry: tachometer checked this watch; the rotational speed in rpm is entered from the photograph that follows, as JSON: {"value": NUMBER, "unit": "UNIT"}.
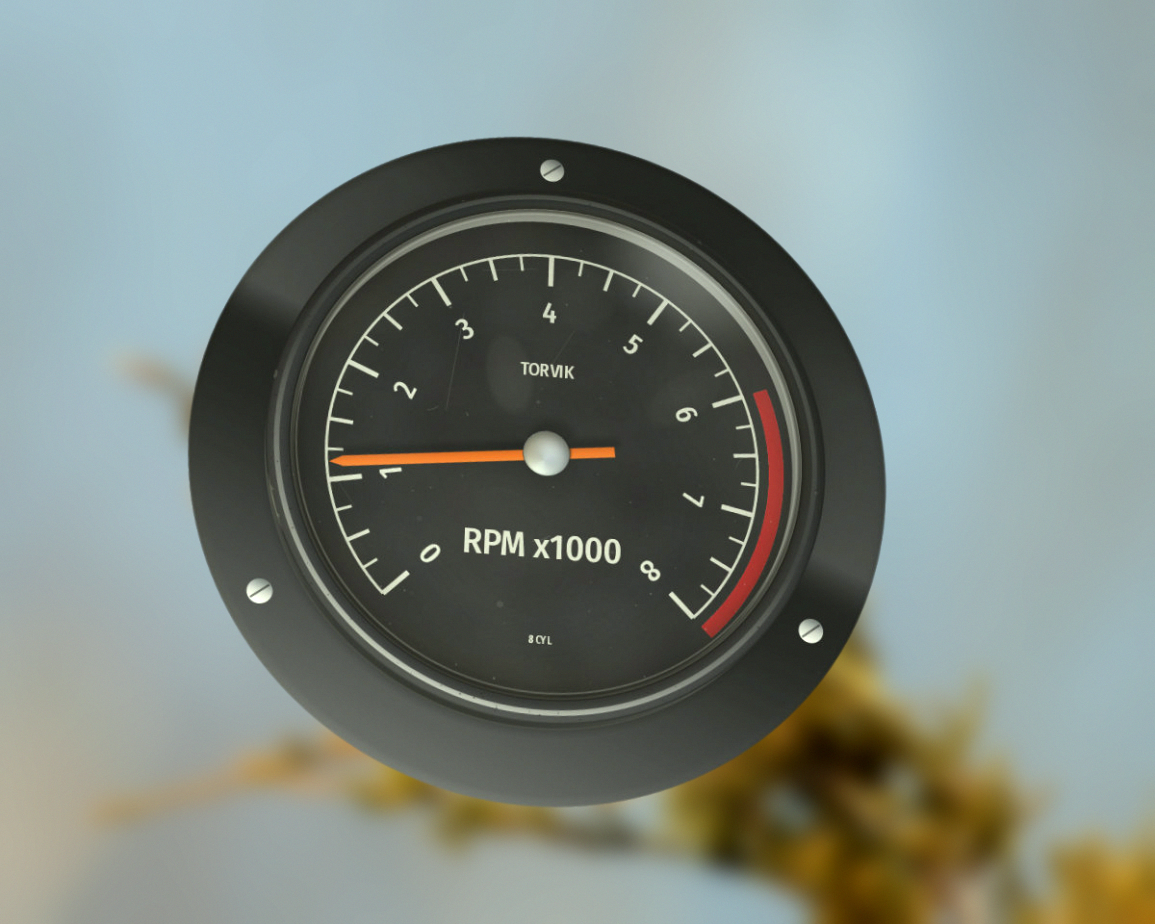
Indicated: {"value": 1125, "unit": "rpm"}
